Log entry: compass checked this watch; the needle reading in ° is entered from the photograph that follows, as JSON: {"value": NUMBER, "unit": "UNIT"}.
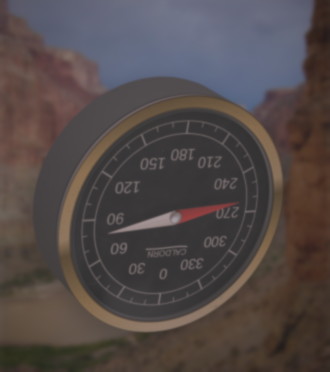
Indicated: {"value": 260, "unit": "°"}
